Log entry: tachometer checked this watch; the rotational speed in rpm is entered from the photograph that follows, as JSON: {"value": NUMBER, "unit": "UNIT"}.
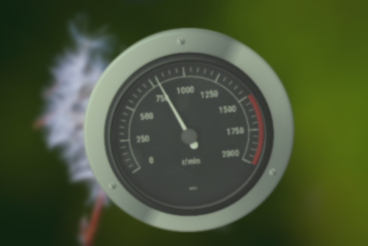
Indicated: {"value": 800, "unit": "rpm"}
